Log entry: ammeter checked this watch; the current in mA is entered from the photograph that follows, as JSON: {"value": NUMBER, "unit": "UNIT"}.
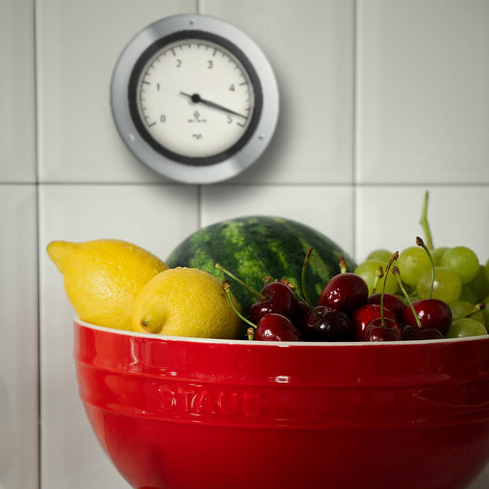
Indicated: {"value": 4.8, "unit": "mA"}
